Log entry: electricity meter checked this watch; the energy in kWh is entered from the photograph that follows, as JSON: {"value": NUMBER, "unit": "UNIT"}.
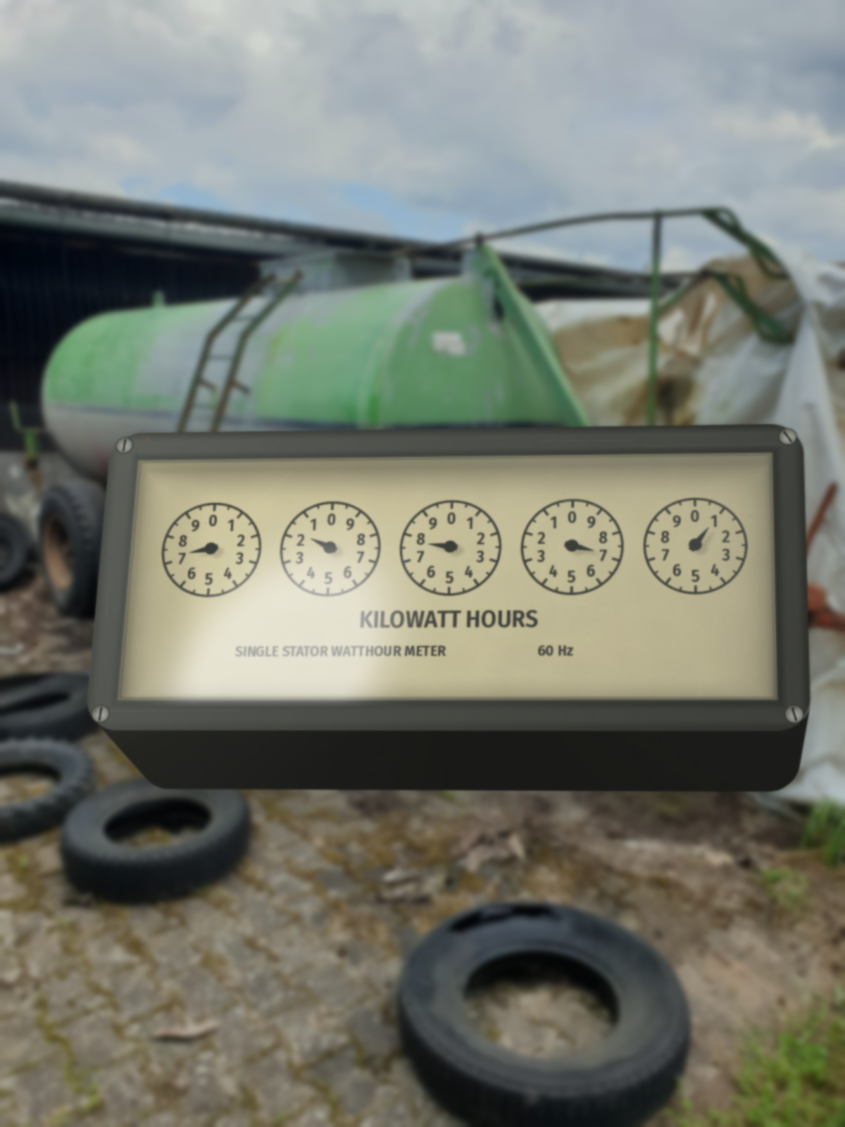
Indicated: {"value": 71771, "unit": "kWh"}
